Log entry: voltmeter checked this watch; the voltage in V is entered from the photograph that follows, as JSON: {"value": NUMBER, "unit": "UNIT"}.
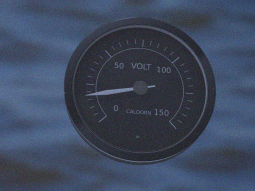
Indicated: {"value": 17.5, "unit": "V"}
